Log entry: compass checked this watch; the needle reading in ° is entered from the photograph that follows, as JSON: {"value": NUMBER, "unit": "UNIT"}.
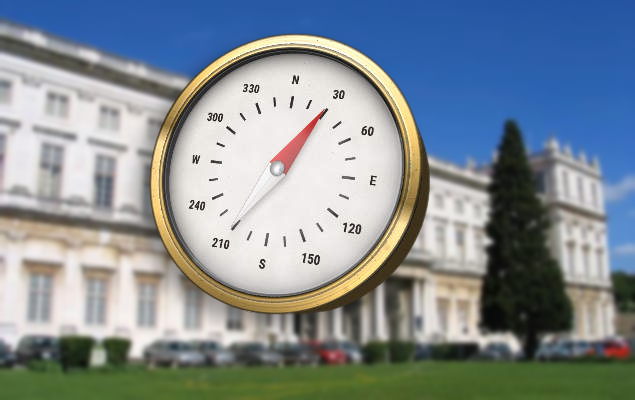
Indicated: {"value": 30, "unit": "°"}
